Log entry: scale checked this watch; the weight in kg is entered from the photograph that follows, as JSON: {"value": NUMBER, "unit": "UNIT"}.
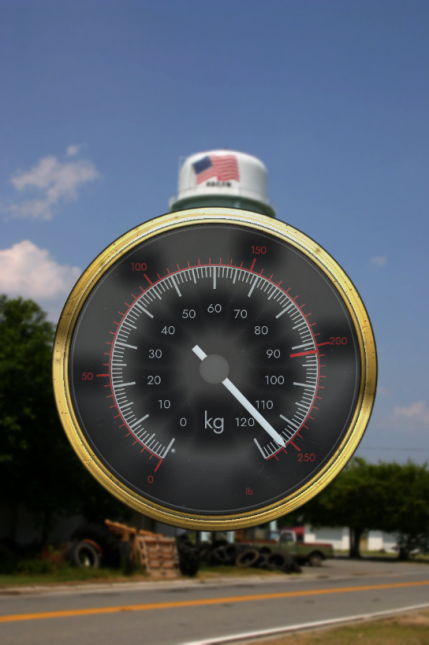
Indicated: {"value": 115, "unit": "kg"}
